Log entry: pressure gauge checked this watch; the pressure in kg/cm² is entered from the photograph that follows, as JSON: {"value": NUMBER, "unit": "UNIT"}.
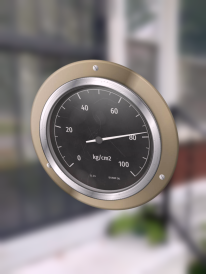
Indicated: {"value": 77.5, "unit": "kg/cm²"}
